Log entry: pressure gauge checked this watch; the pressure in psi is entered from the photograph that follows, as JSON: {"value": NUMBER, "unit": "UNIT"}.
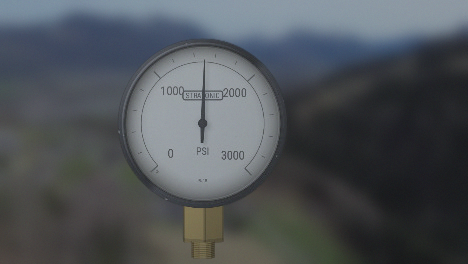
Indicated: {"value": 1500, "unit": "psi"}
